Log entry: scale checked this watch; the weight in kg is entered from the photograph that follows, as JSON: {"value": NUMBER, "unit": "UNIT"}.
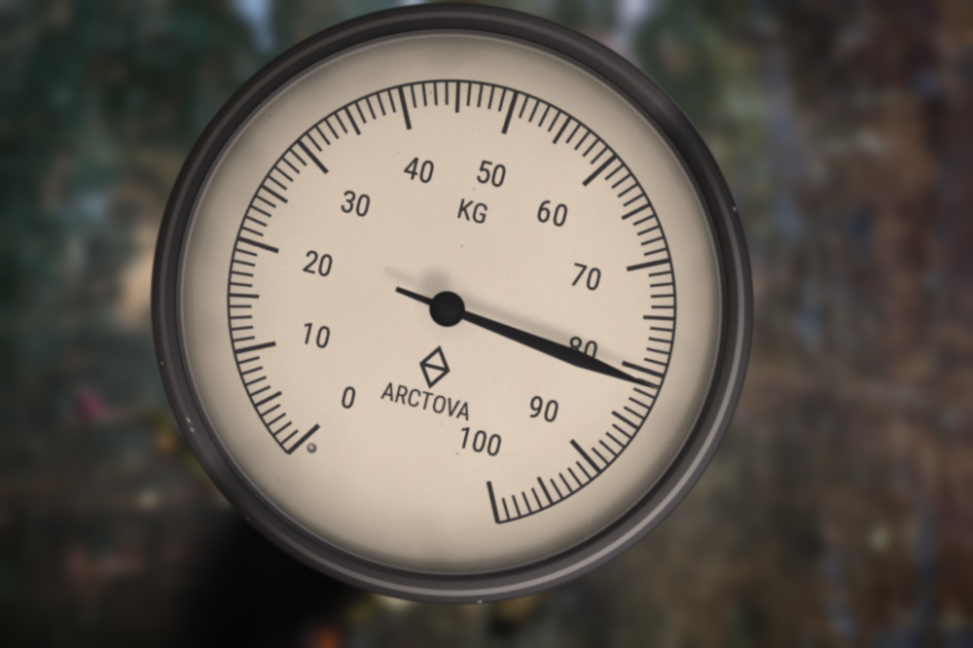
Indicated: {"value": 81, "unit": "kg"}
